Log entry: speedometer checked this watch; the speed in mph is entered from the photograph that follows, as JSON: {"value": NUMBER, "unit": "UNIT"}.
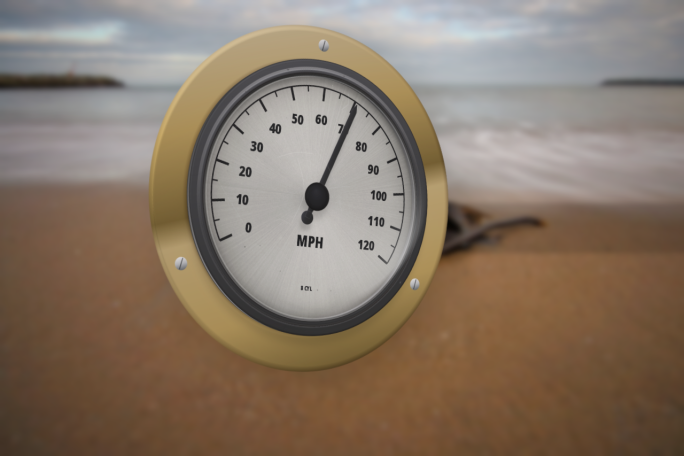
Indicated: {"value": 70, "unit": "mph"}
